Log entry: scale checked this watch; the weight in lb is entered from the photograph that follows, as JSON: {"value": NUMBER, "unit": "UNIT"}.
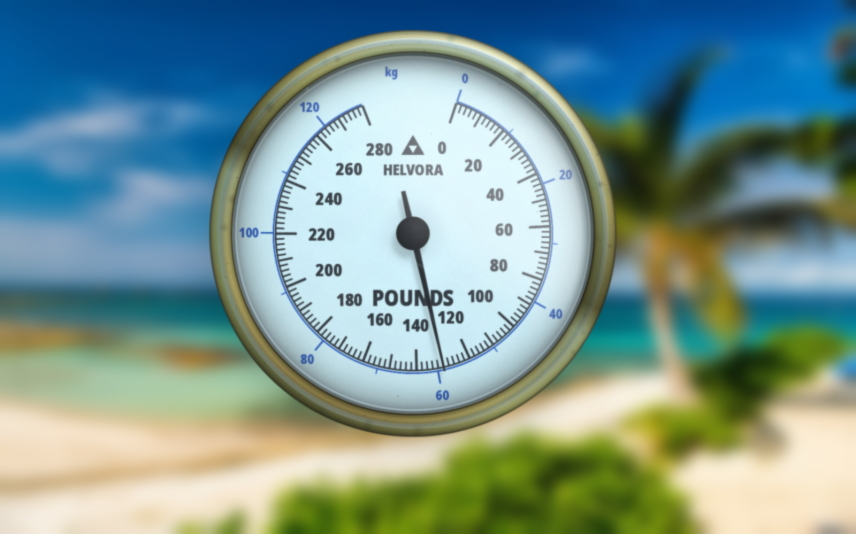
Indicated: {"value": 130, "unit": "lb"}
